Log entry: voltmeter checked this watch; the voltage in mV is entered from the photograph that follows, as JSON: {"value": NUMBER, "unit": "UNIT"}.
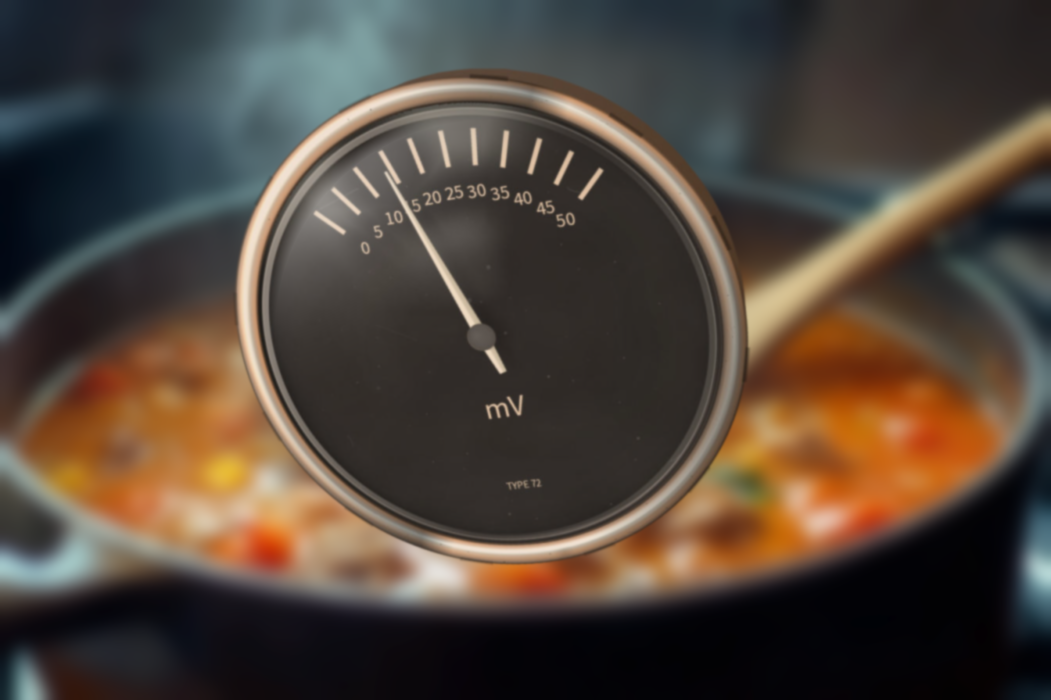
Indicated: {"value": 15, "unit": "mV"}
